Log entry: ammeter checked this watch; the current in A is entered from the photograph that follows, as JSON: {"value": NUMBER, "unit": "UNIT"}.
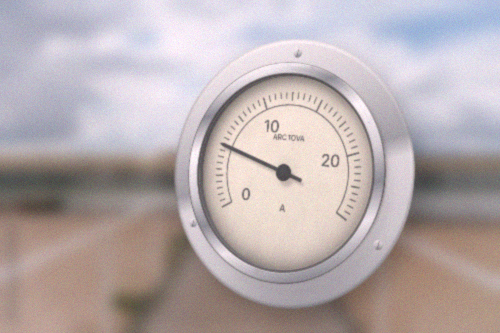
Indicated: {"value": 5, "unit": "A"}
